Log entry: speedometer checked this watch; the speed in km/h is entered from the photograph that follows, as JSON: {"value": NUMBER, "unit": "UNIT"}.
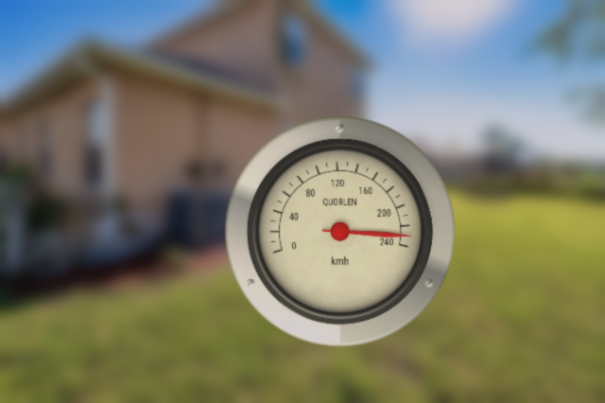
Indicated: {"value": 230, "unit": "km/h"}
